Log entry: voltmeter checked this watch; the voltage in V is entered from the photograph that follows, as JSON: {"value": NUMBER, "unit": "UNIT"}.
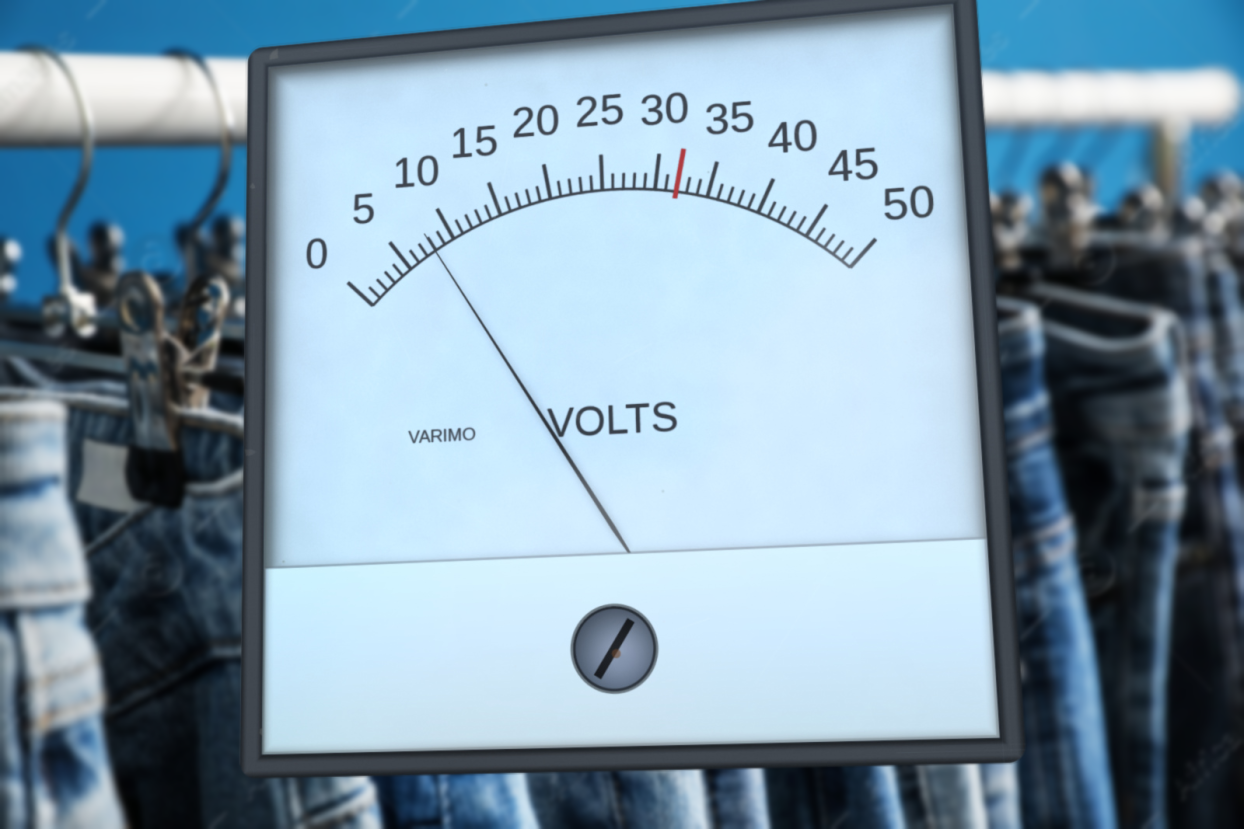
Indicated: {"value": 8, "unit": "V"}
